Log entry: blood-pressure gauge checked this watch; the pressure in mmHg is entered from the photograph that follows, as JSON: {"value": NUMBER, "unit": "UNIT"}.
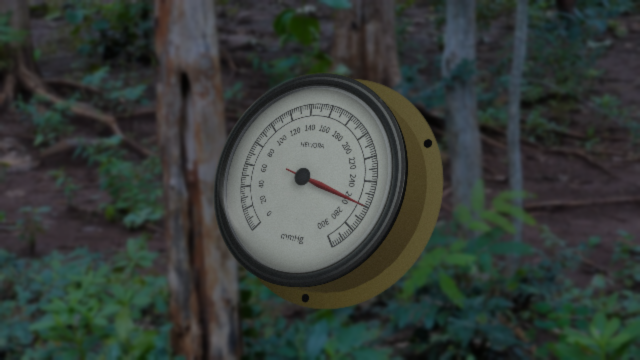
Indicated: {"value": 260, "unit": "mmHg"}
